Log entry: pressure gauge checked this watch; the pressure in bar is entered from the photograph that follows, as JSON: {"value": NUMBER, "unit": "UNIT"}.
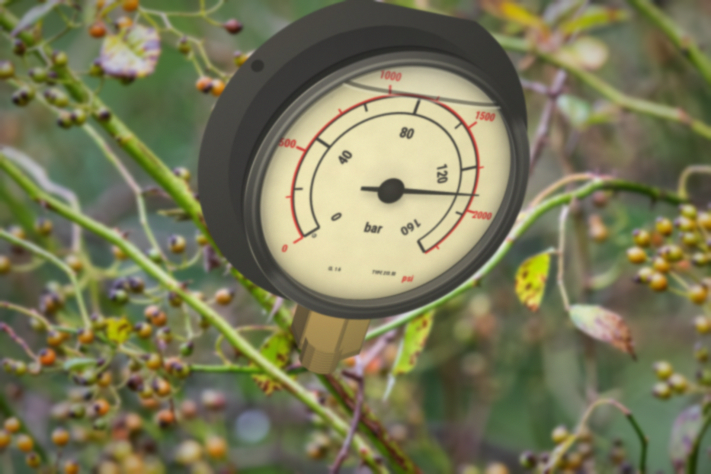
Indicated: {"value": 130, "unit": "bar"}
